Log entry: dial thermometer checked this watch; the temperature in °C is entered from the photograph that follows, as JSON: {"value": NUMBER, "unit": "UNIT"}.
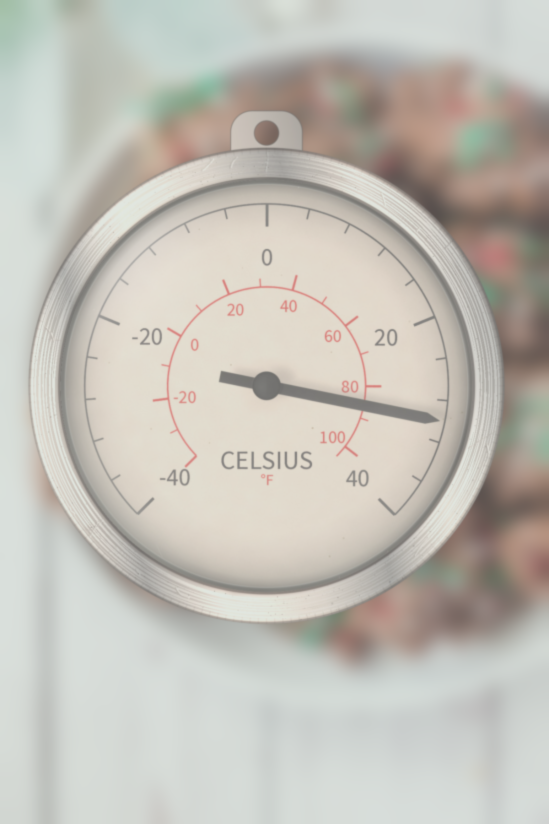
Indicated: {"value": 30, "unit": "°C"}
